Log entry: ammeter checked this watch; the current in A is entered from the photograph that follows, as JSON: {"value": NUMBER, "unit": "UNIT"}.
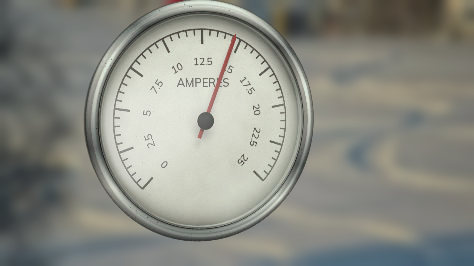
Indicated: {"value": 14.5, "unit": "A"}
